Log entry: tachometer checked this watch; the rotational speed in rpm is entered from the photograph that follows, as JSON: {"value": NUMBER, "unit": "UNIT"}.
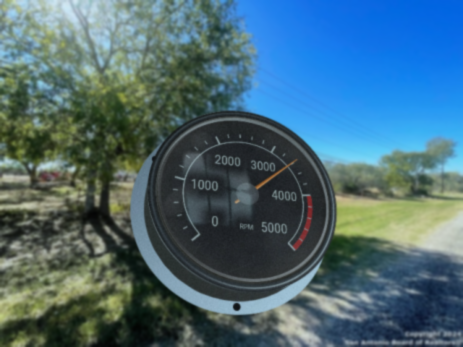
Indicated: {"value": 3400, "unit": "rpm"}
